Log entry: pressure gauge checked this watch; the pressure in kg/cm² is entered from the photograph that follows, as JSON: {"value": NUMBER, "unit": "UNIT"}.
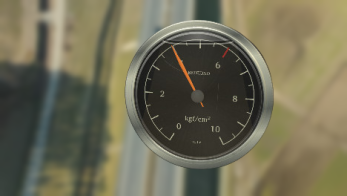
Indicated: {"value": 4, "unit": "kg/cm²"}
